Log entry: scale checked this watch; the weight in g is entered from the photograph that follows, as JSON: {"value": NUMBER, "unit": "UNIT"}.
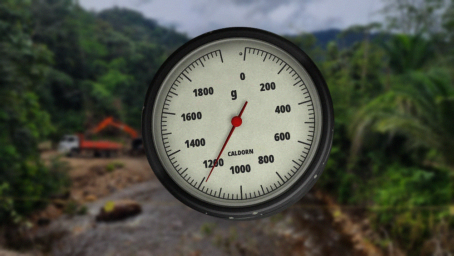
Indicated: {"value": 1180, "unit": "g"}
